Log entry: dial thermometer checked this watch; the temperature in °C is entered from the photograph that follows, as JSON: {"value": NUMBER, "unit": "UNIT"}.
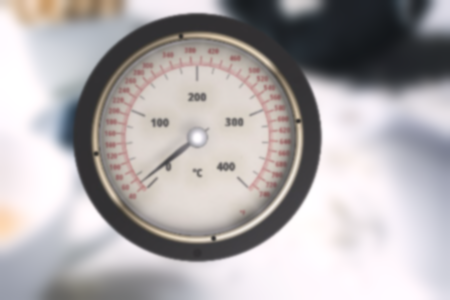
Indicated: {"value": 10, "unit": "°C"}
